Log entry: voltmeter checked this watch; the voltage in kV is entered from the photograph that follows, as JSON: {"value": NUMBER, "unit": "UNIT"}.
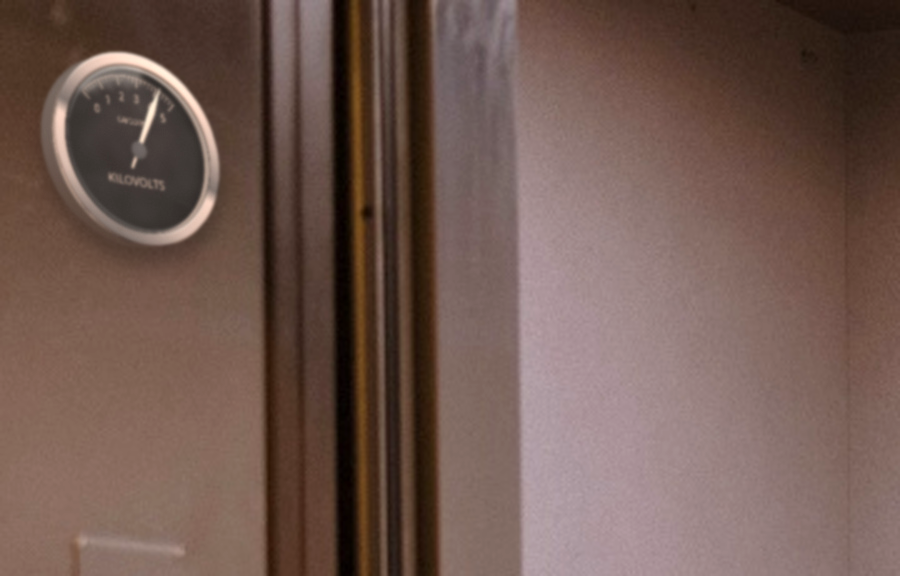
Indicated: {"value": 4, "unit": "kV"}
